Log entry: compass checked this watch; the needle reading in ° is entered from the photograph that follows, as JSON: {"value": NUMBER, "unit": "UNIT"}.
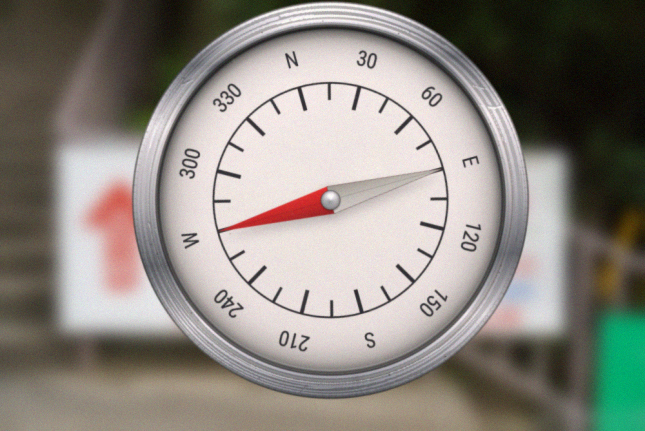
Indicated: {"value": 270, "unit": "°"}
